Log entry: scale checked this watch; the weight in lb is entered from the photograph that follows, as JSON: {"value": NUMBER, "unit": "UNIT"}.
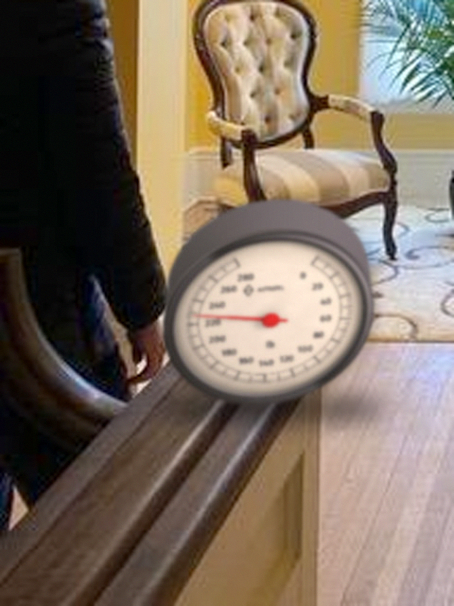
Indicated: {"value": 230, "unit": "lb"}
